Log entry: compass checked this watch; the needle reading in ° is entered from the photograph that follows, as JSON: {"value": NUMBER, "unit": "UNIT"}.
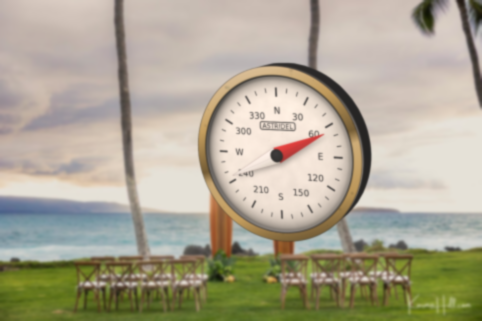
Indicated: {"value": 65, "unit": "°"}
